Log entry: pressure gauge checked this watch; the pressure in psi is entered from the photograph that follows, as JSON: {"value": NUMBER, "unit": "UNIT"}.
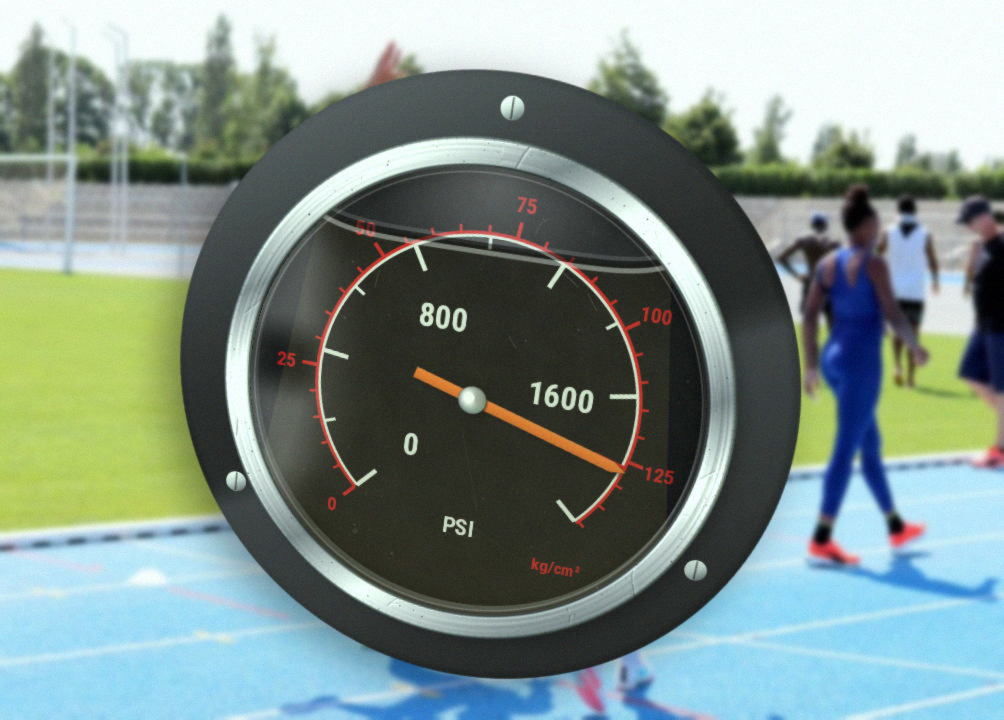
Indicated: {"value": 1800, "unit": "psi"}
